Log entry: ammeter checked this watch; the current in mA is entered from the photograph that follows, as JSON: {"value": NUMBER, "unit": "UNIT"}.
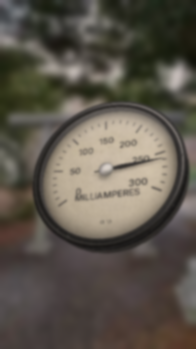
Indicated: {"value": 260, "unit": "mA"}
